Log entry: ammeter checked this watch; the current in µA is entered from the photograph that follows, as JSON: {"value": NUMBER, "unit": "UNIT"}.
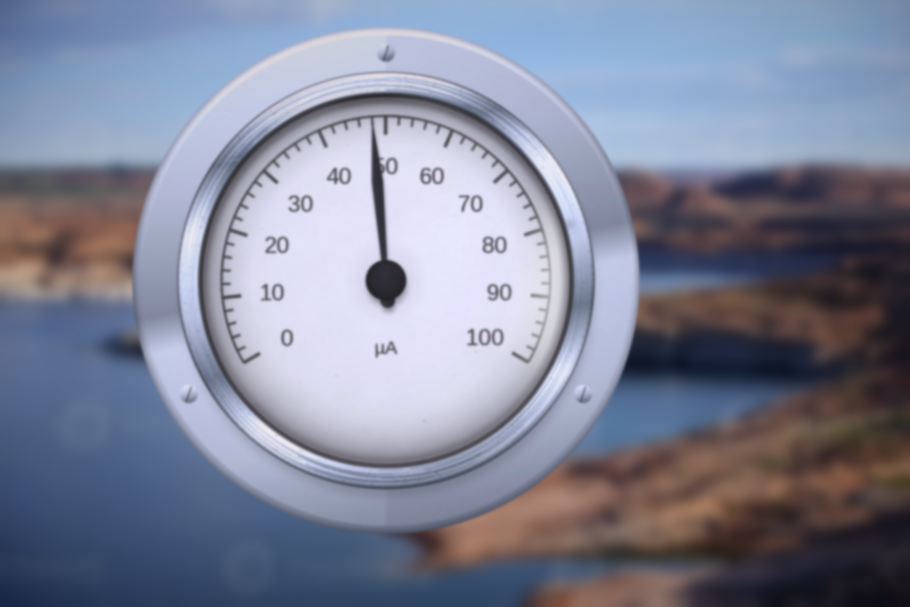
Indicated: {"value": 48, "unit": "µA"}
